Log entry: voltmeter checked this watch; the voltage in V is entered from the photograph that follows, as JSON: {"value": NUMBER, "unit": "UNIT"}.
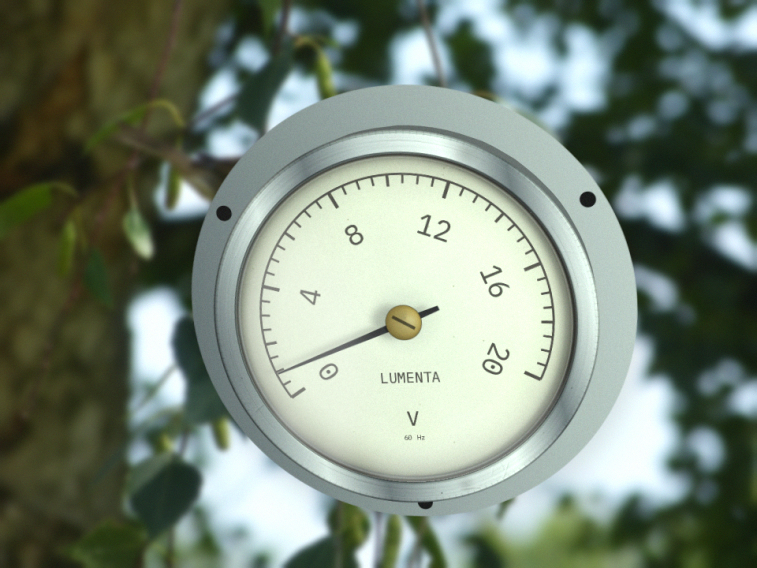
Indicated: {"value": 1, "unit": "V"}
